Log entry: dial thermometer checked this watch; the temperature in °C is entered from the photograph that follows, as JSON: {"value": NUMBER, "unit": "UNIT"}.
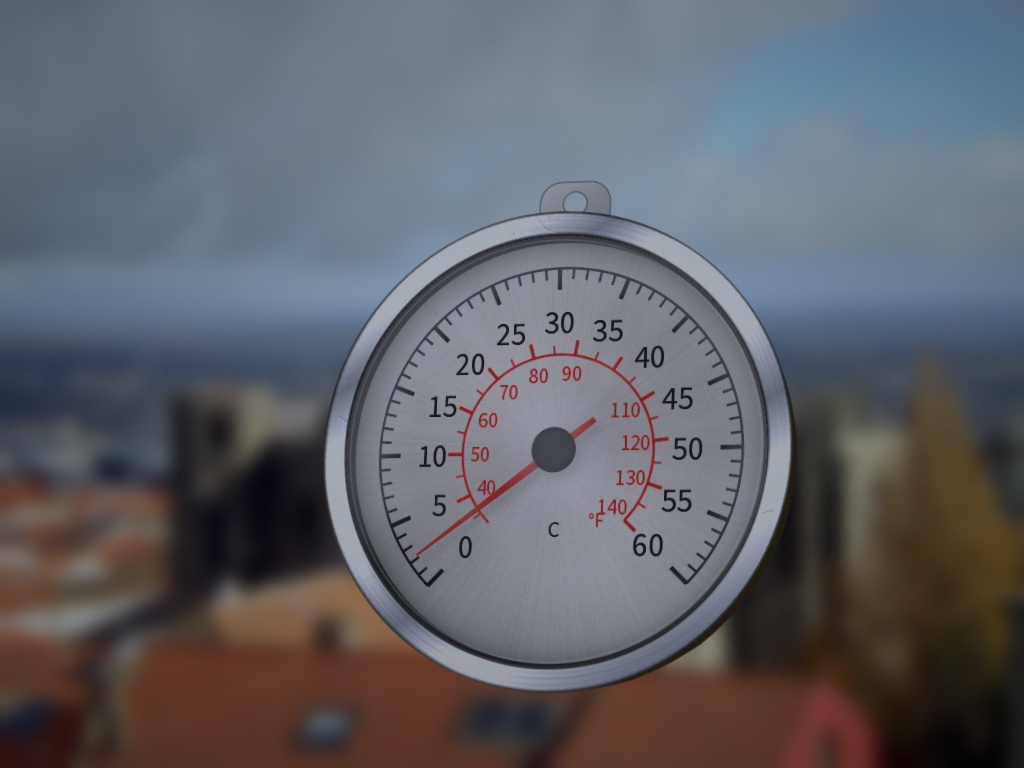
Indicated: {"value": 2, "unit": "°C"}
